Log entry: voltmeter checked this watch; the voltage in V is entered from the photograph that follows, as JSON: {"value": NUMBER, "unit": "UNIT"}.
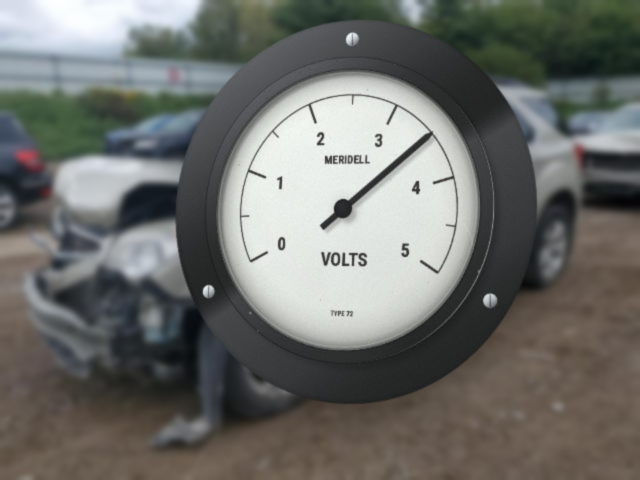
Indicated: {"value": 3.5, "unit": "V"}
